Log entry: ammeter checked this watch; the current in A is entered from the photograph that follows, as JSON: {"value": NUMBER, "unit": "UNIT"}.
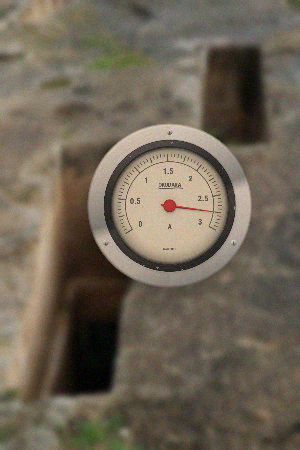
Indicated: {"value": 2.75, "unit": "A"}
